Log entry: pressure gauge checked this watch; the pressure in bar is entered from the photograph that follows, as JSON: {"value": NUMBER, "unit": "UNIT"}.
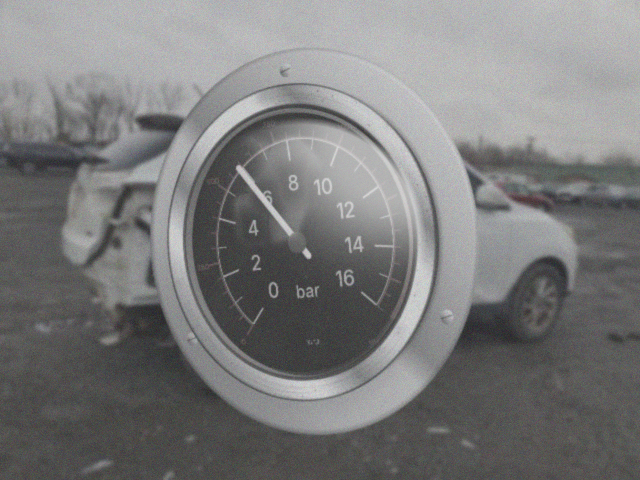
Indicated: {"value": 6, "unit": "bar"}
